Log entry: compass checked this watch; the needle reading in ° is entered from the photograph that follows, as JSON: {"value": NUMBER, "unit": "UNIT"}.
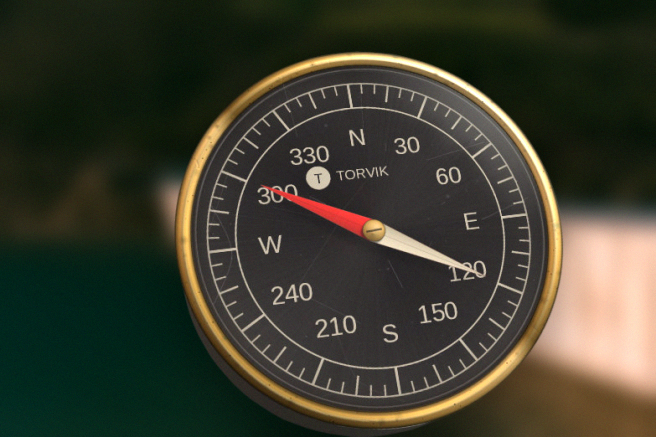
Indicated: {"value": 300, "unit": "°"}
